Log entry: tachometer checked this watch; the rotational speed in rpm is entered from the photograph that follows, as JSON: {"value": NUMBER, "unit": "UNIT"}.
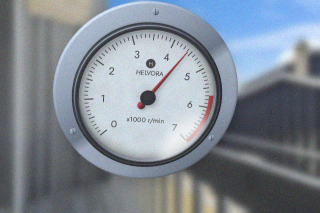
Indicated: {"value": 4400, "unit": "rpm"}
